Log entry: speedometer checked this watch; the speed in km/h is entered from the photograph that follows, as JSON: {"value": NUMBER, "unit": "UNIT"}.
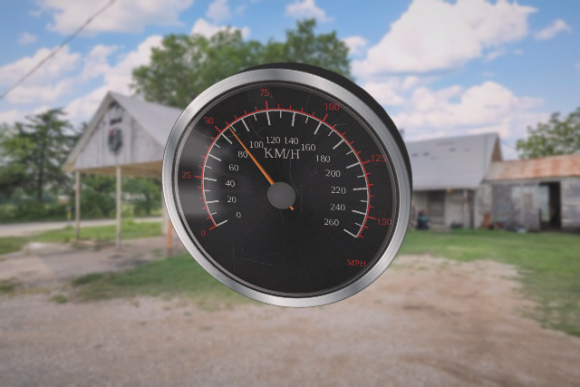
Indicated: {"value": 90, "unit": "km/h"}
